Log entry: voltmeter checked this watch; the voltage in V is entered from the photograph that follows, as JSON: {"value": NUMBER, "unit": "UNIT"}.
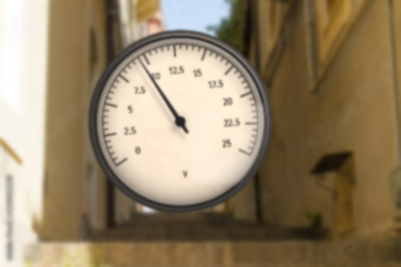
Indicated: {"value": 9.5, "unit": "V"}
